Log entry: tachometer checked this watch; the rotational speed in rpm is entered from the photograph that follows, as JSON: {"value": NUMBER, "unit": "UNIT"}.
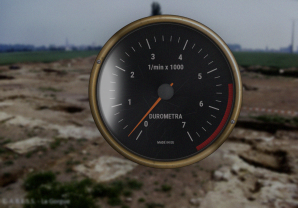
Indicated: {"value": 200, "unit": "rpm"}
